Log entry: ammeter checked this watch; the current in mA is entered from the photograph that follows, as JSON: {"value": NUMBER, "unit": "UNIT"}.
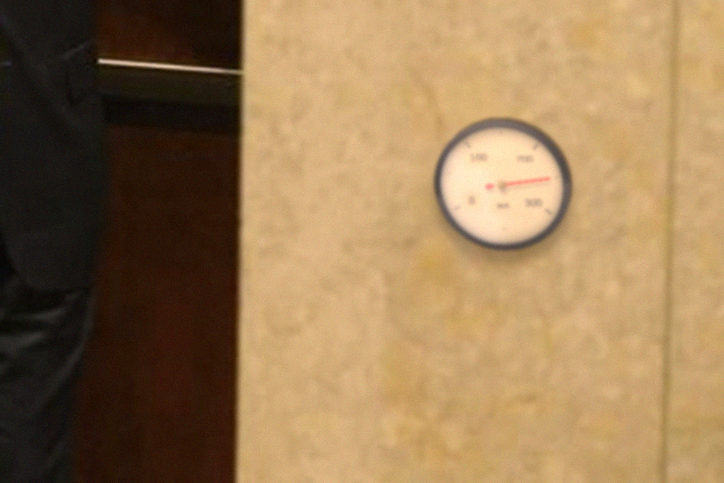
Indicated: {"value": 250, "unit": "mA"}
